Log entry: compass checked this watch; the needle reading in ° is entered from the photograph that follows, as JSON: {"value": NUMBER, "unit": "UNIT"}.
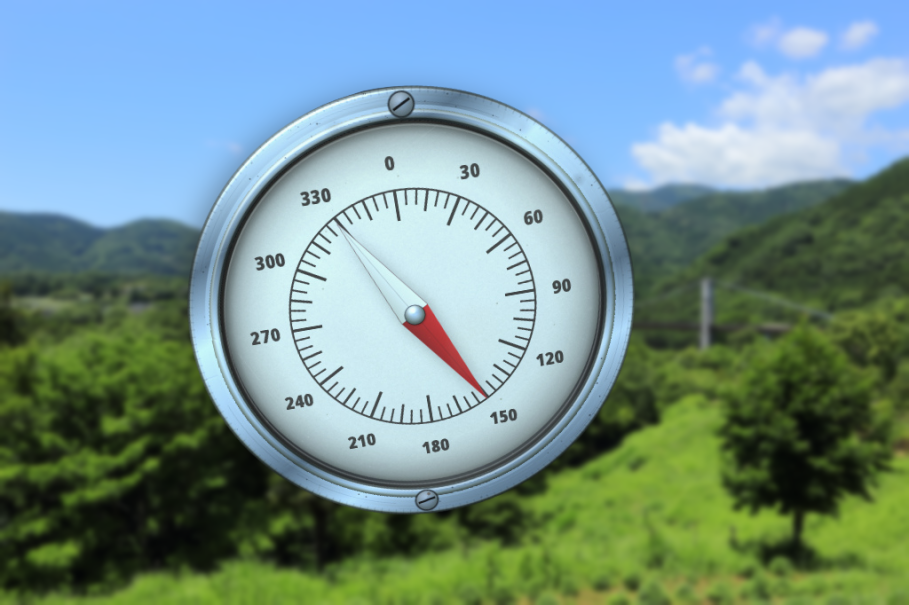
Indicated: {"value": 150, "unit": "°"}
